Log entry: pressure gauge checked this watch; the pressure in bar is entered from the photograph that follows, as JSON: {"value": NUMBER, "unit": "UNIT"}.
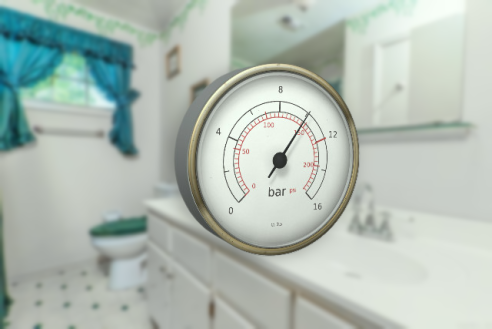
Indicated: {"value": 10, "unit": "bar"}
